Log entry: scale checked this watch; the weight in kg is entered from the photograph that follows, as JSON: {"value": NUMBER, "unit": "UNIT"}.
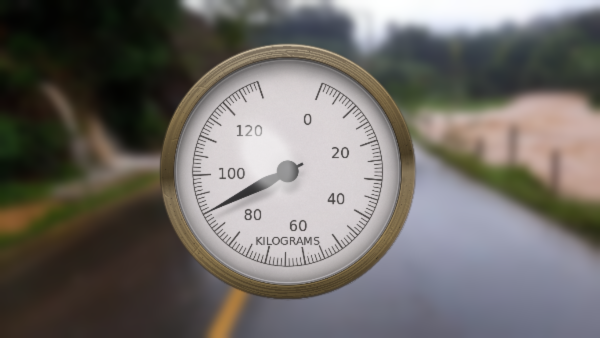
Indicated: {"value": 90, "unit": "kg"}
